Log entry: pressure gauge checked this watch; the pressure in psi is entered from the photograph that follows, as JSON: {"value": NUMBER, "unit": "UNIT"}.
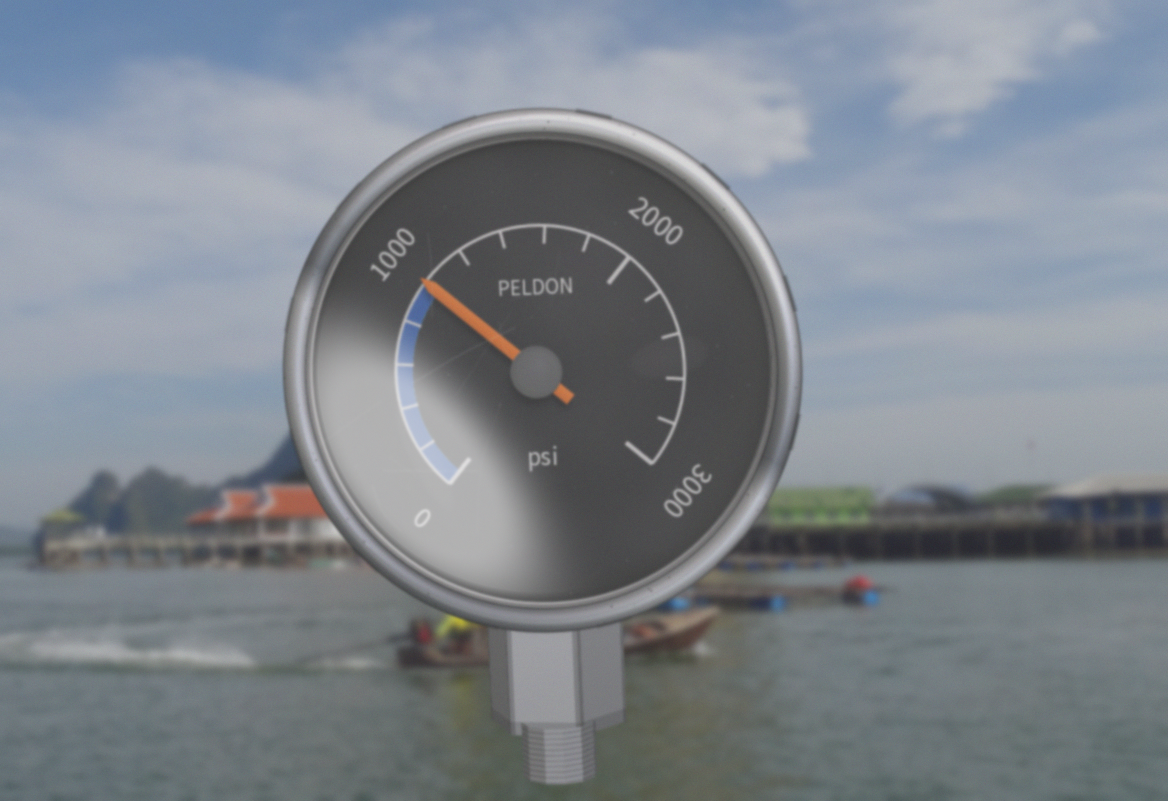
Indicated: {"value": 1000, "unit": "psi"}
